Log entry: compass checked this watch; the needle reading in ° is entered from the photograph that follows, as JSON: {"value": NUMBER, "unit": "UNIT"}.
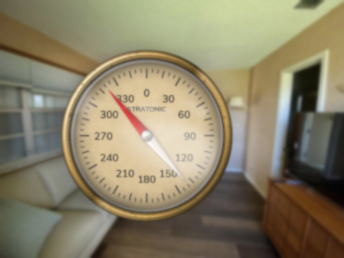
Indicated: {"value": 320, "unit": "°"}
